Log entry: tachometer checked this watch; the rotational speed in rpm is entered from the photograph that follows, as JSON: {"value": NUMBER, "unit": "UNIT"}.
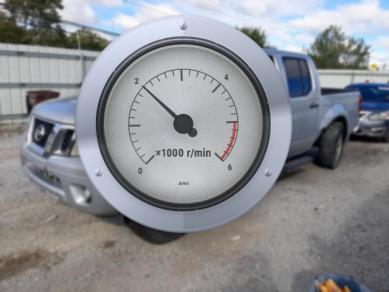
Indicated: {"value": 2000, "unit": "rpm"}
